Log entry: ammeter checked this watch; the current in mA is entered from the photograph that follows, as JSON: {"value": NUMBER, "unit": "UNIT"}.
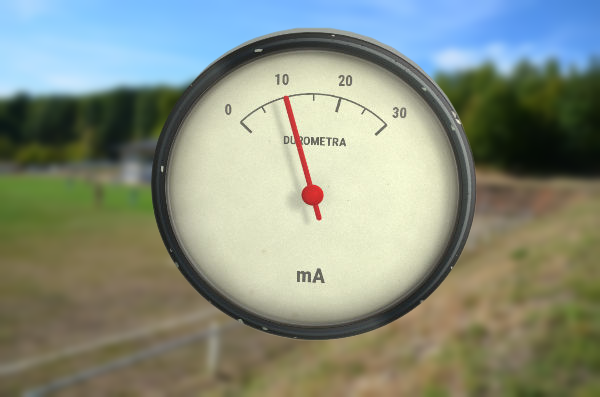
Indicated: {"value": 10, "unit": "mA"}
